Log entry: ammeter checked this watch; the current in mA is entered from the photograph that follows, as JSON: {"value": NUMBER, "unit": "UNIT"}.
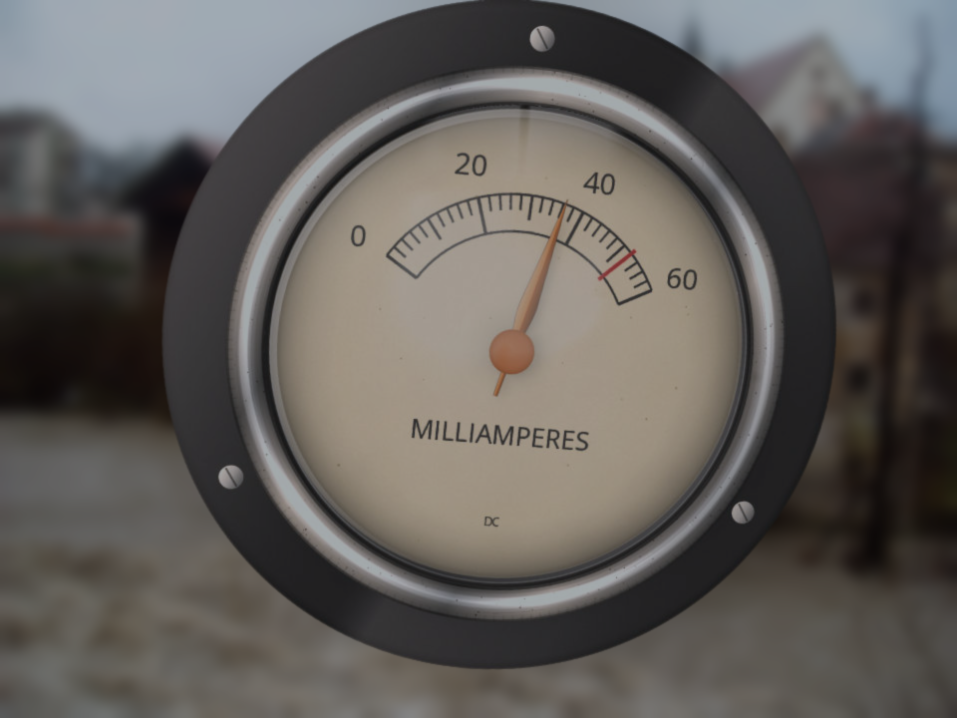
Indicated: {"value": 36, "unit": "mA"}
